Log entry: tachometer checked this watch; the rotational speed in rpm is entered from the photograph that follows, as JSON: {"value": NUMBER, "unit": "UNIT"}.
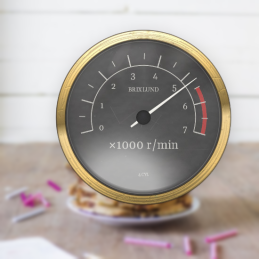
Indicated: {"value": 5250, "unit": "rpm"}
